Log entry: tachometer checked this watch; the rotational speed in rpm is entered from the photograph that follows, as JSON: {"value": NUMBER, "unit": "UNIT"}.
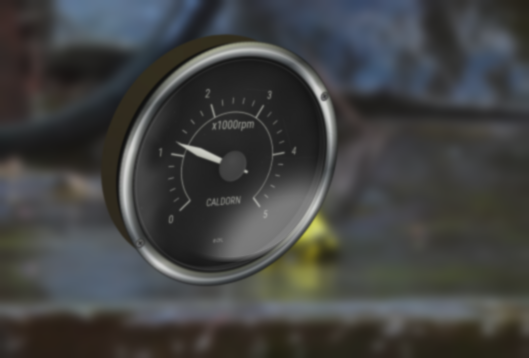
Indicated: {"value": 1200, "unit": "rpm"}
